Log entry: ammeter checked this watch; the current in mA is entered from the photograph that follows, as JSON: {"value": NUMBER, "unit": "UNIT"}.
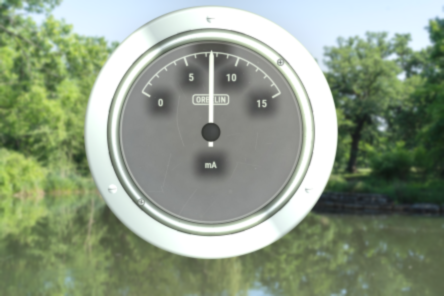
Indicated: {"value": 7.5, "unit": "mA"}
